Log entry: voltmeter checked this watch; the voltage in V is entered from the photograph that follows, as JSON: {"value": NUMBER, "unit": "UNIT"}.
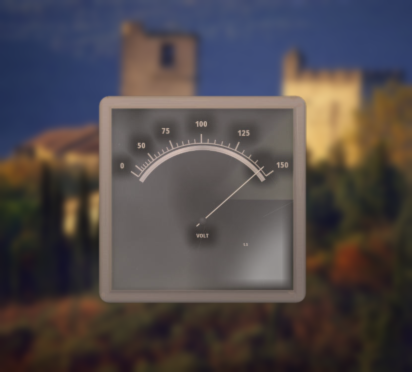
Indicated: {"value": 145, "unit": "V"}
